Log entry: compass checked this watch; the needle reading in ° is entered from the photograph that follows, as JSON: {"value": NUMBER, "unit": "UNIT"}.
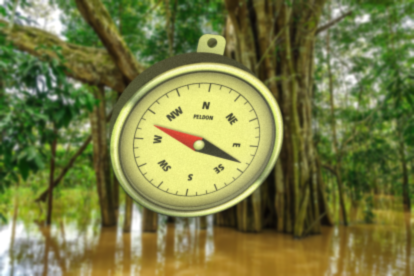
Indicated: {"value": 290, "unit": "°"}
